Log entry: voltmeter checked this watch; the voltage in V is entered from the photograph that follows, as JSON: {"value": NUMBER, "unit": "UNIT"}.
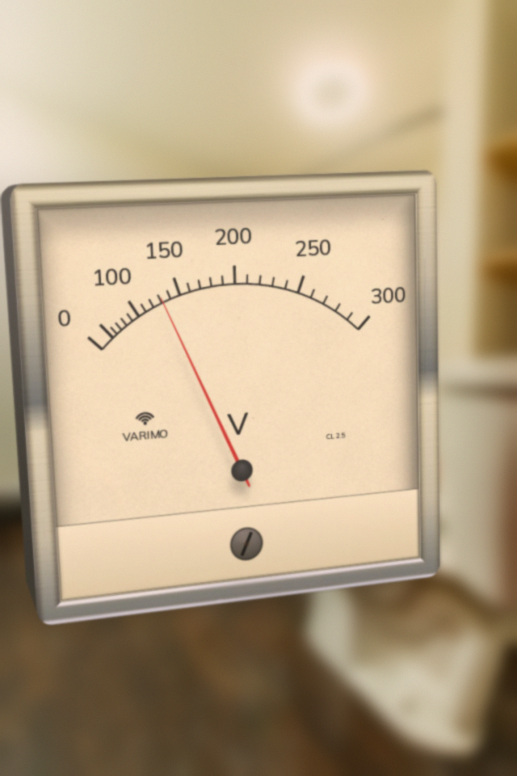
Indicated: {"value": 130, "unit": "V"}
